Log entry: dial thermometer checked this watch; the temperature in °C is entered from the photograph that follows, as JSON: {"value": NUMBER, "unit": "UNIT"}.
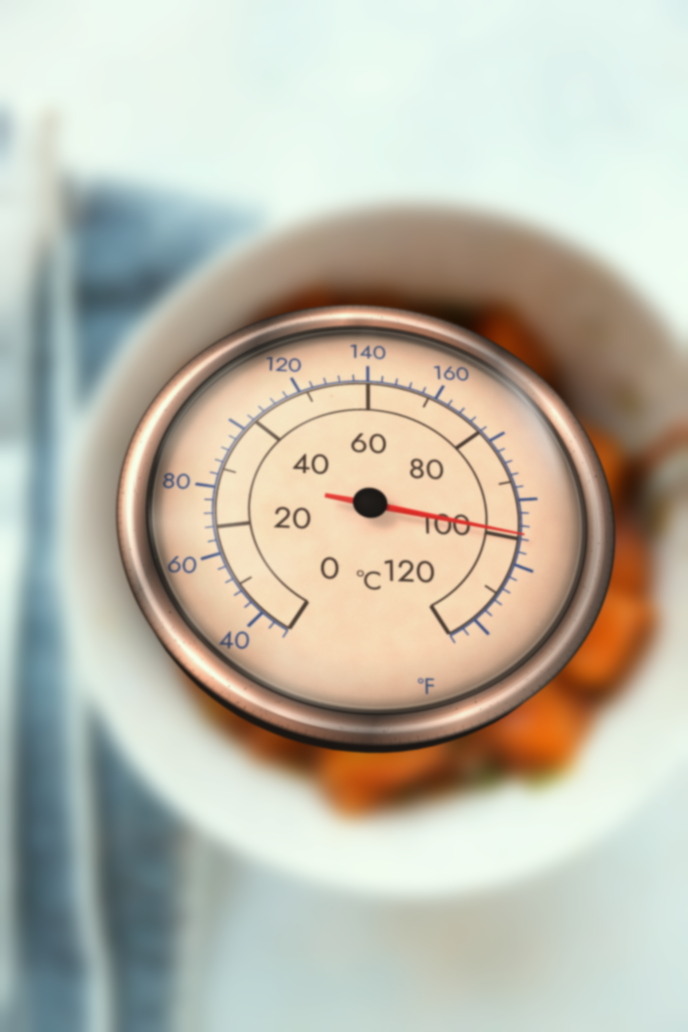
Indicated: {"value": 100, "unit": "°C"}
